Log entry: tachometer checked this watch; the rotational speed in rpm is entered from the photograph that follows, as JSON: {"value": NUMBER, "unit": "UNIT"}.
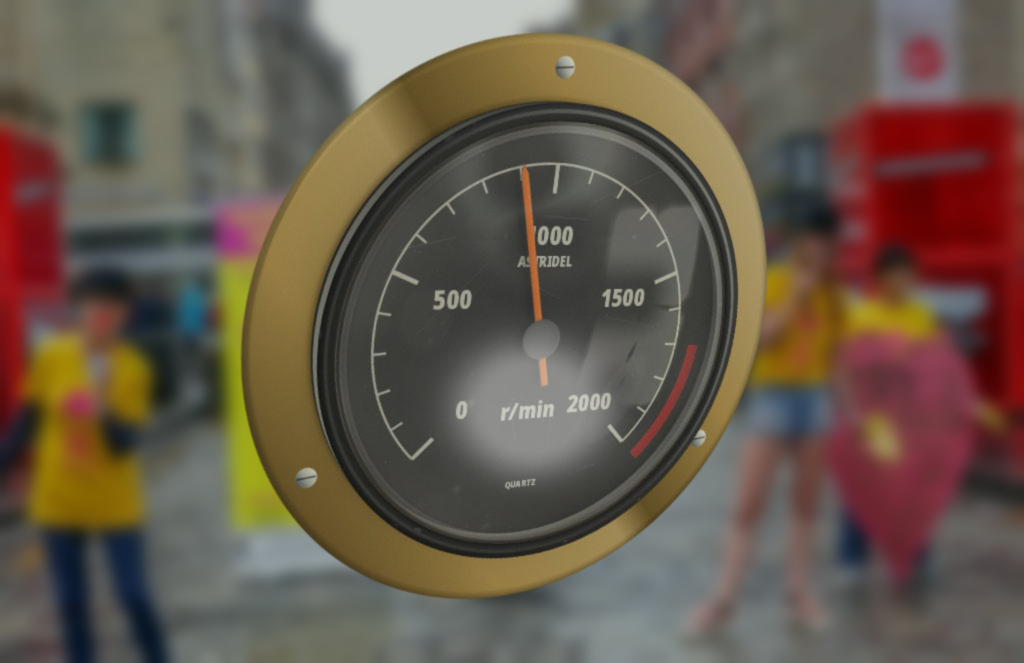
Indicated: {"value": 900, "unit": "rpm"}
